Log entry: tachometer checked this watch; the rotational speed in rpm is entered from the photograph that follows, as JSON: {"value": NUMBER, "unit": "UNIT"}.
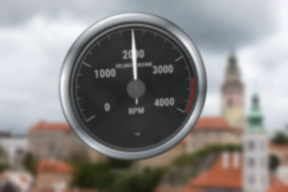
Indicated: {"value": 2000, "unit": "rpm"}
